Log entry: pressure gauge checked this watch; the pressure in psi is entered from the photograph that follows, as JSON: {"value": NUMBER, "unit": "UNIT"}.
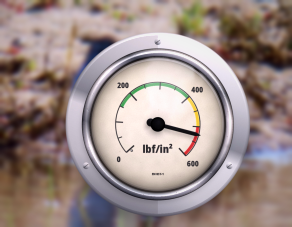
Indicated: {"value": 525, "unit": "psi"}
